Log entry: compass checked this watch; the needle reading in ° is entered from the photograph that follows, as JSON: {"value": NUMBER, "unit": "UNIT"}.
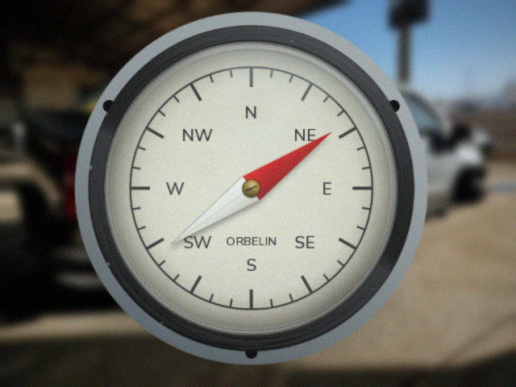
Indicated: {"value": 55, "unit": "°"}
